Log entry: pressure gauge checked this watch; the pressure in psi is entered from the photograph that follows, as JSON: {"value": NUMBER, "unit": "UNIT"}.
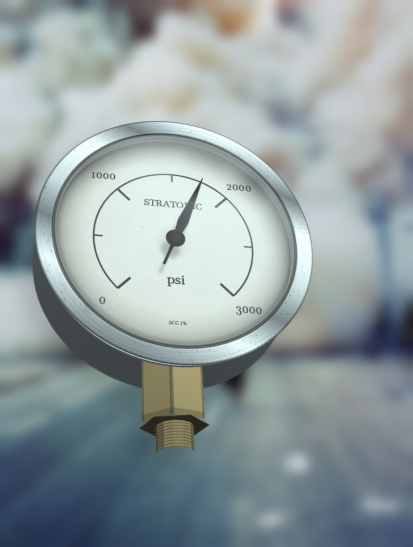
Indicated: {"value": 1750, "unit": "psi"}
